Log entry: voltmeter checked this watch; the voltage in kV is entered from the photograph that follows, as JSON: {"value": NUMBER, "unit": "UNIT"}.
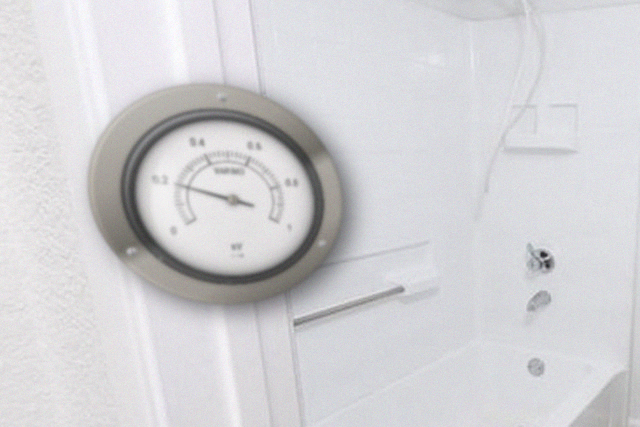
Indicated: {"value": 0.2, "unit": "kV"}
